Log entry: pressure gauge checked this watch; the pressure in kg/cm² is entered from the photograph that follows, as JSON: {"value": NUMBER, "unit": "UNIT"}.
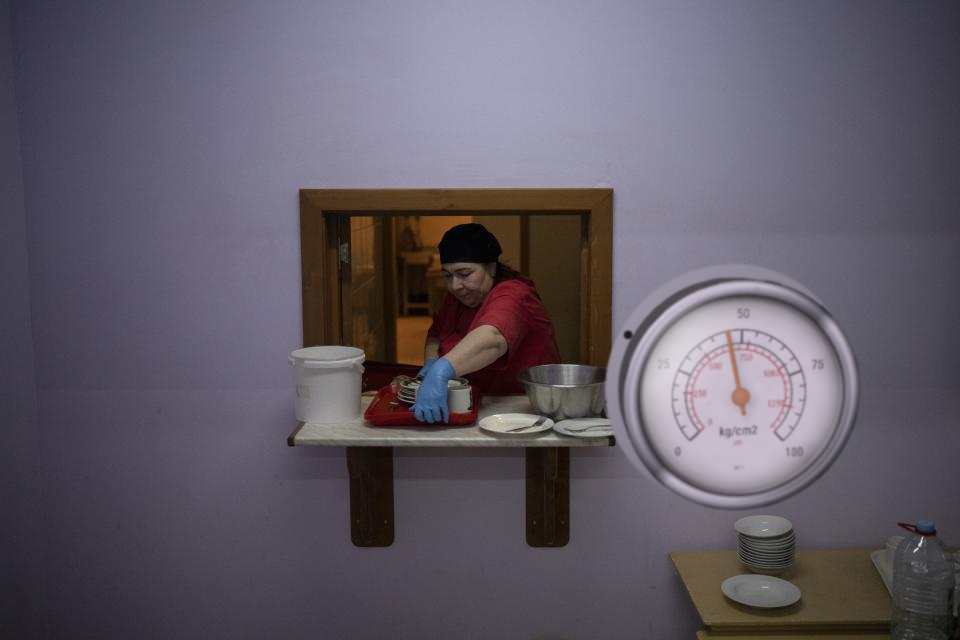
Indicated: {"value": 45, "unit": "kg/cm²"}
